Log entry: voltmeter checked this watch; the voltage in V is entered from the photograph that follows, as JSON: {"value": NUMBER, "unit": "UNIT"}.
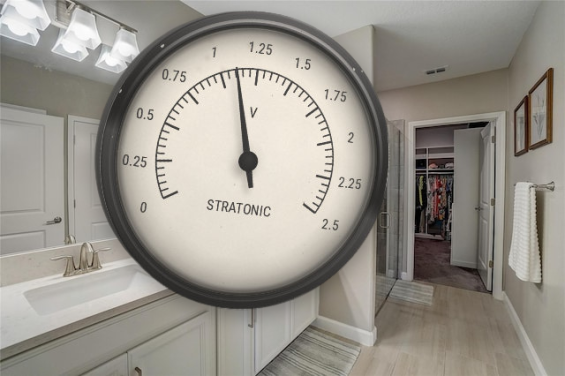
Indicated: {"value": 1.1, "unit": "V"}
